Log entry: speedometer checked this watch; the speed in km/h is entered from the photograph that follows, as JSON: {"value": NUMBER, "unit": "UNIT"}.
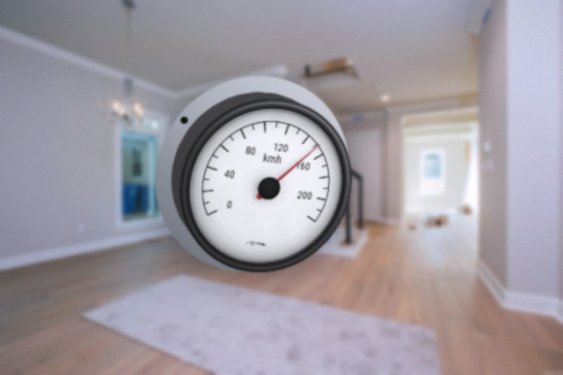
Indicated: {"value": 150, "unit": "km/h"}
